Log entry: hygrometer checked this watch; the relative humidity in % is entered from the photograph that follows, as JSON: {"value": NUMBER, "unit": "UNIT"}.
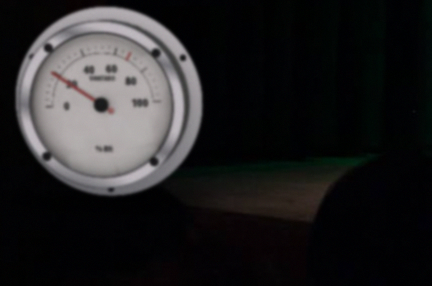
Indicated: {"value": 20, "unit": "%"}
